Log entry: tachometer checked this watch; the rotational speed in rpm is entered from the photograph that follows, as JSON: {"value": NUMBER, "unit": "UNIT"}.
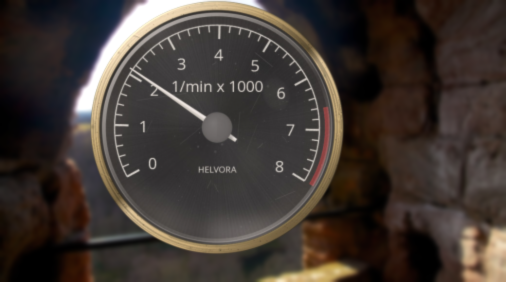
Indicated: {"value": 2100, "unit": "rpm"}
